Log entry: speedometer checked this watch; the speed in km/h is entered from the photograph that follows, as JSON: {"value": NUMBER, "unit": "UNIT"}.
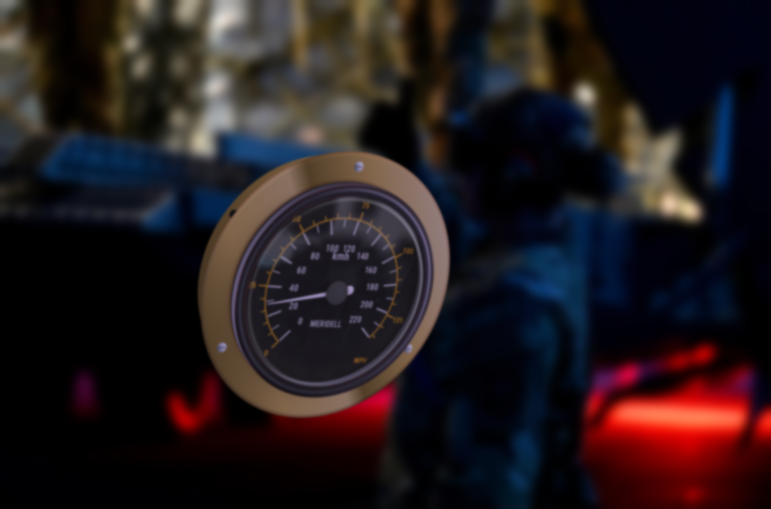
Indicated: {"value": 30, "unit": "km/h"}
